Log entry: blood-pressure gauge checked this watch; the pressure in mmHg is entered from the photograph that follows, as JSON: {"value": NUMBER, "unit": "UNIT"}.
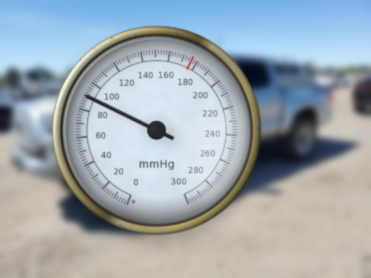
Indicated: {"value": 90, "unit": "mmHg"}
